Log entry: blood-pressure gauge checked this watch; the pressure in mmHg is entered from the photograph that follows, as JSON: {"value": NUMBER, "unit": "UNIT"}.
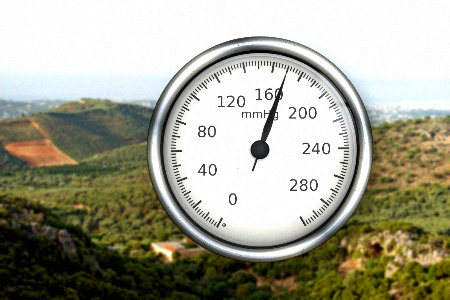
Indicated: {"value": 170, "unit": "mmHg"}
